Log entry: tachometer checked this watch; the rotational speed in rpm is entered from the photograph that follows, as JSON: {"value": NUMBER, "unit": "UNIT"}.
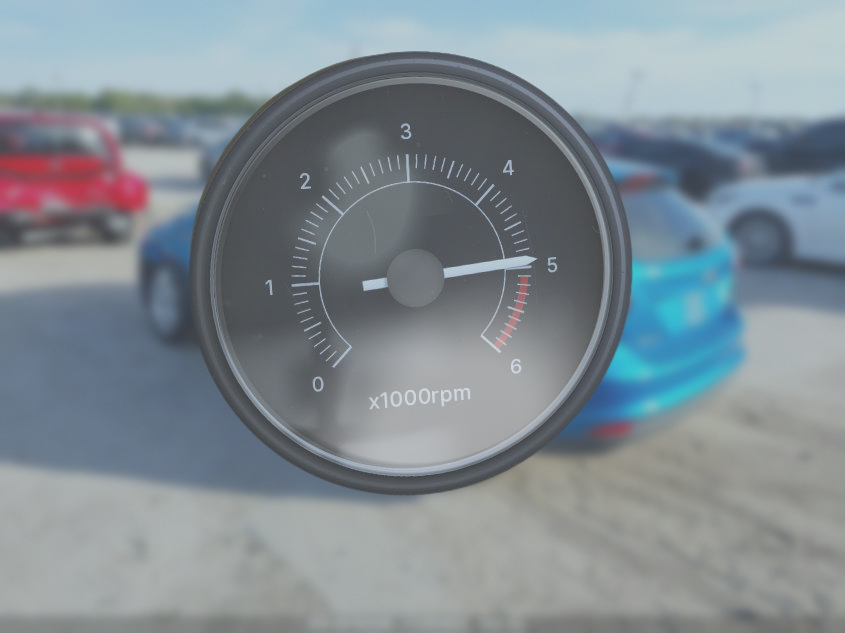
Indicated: {"value": 4900, "unit": "rpm"}
